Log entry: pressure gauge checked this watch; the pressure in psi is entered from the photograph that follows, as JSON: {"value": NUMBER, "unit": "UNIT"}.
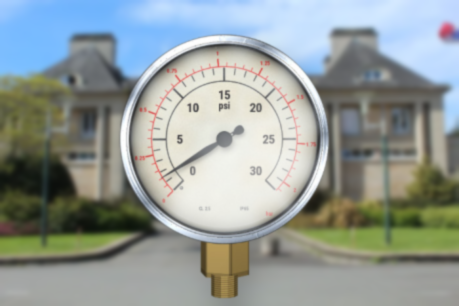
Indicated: {"value": 1.5, "unit": "psi"}
